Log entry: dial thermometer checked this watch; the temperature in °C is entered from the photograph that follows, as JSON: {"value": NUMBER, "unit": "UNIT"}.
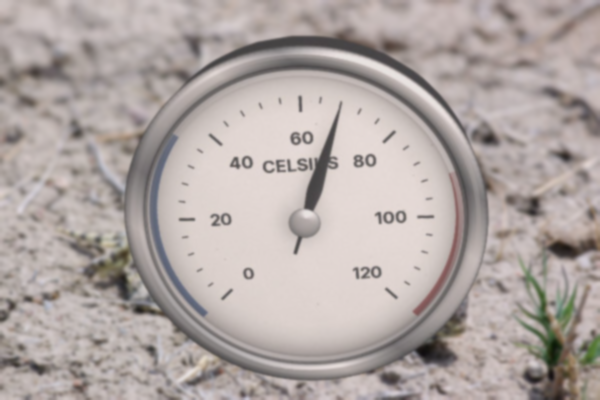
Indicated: {"value": 68, "unit": "°C"}
